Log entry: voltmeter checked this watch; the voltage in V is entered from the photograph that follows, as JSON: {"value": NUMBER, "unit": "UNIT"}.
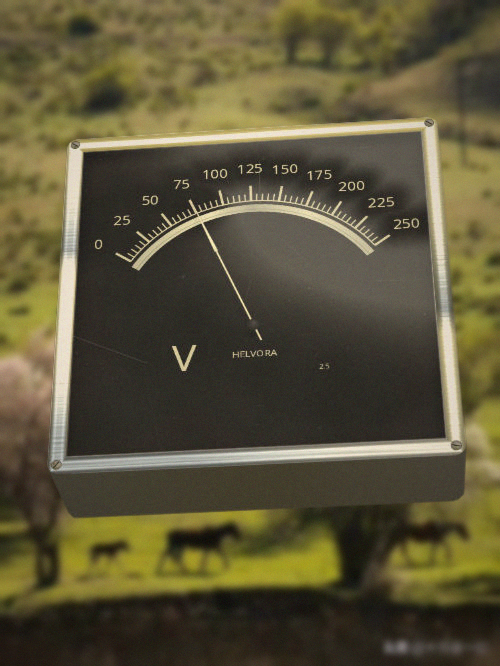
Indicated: {"value": 75, "unit": "V"}
